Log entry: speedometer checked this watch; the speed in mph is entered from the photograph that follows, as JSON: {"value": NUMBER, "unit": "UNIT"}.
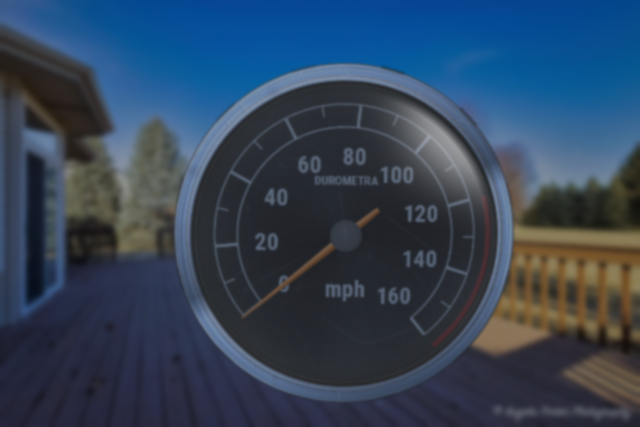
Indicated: {"value": 0, "unit": "mph"}
